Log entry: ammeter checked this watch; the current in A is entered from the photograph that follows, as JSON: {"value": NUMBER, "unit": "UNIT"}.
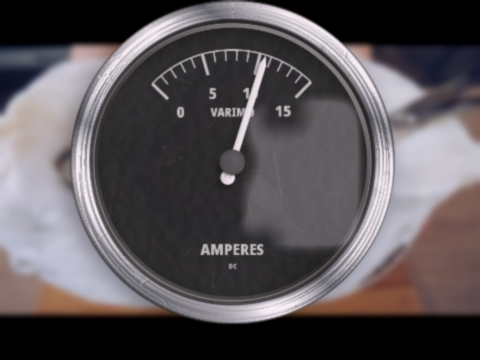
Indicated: {"value": 10.5, "unit": "A"}
